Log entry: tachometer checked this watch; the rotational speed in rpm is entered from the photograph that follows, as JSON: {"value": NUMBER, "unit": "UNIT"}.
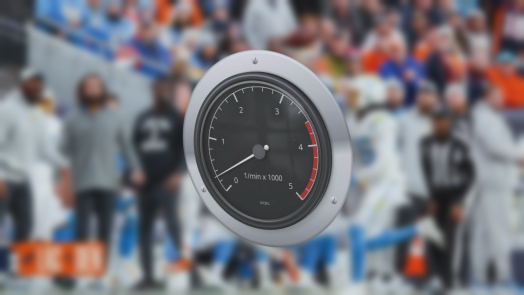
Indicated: {"value": 300, "unit": "rpm"}
